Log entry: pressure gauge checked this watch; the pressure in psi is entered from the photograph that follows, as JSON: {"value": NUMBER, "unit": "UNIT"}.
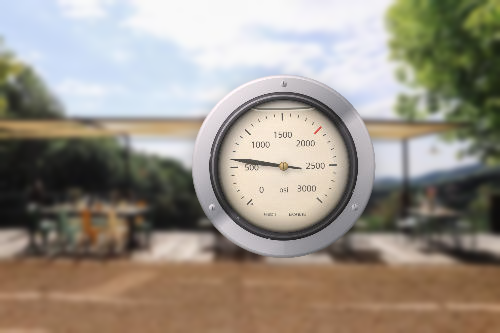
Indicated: {"value": 600, "unit": "psi"}
